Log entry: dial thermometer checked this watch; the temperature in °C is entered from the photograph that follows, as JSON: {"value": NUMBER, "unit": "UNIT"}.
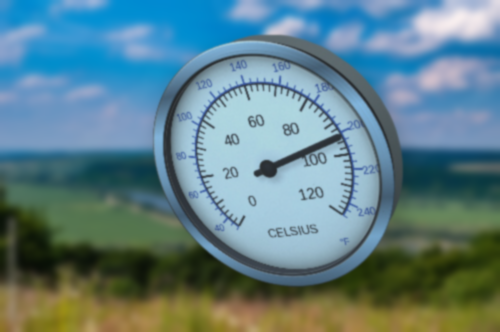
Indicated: {"value": 94, "unit": "°C"}
